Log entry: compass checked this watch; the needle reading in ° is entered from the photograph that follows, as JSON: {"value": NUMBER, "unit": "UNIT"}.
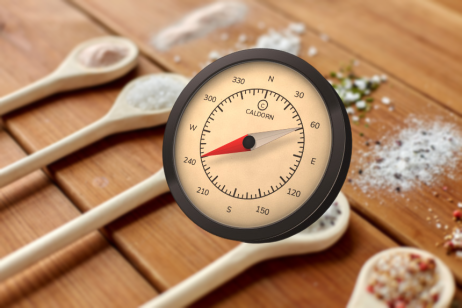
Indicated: {"value": 240, "unit": "°"}
